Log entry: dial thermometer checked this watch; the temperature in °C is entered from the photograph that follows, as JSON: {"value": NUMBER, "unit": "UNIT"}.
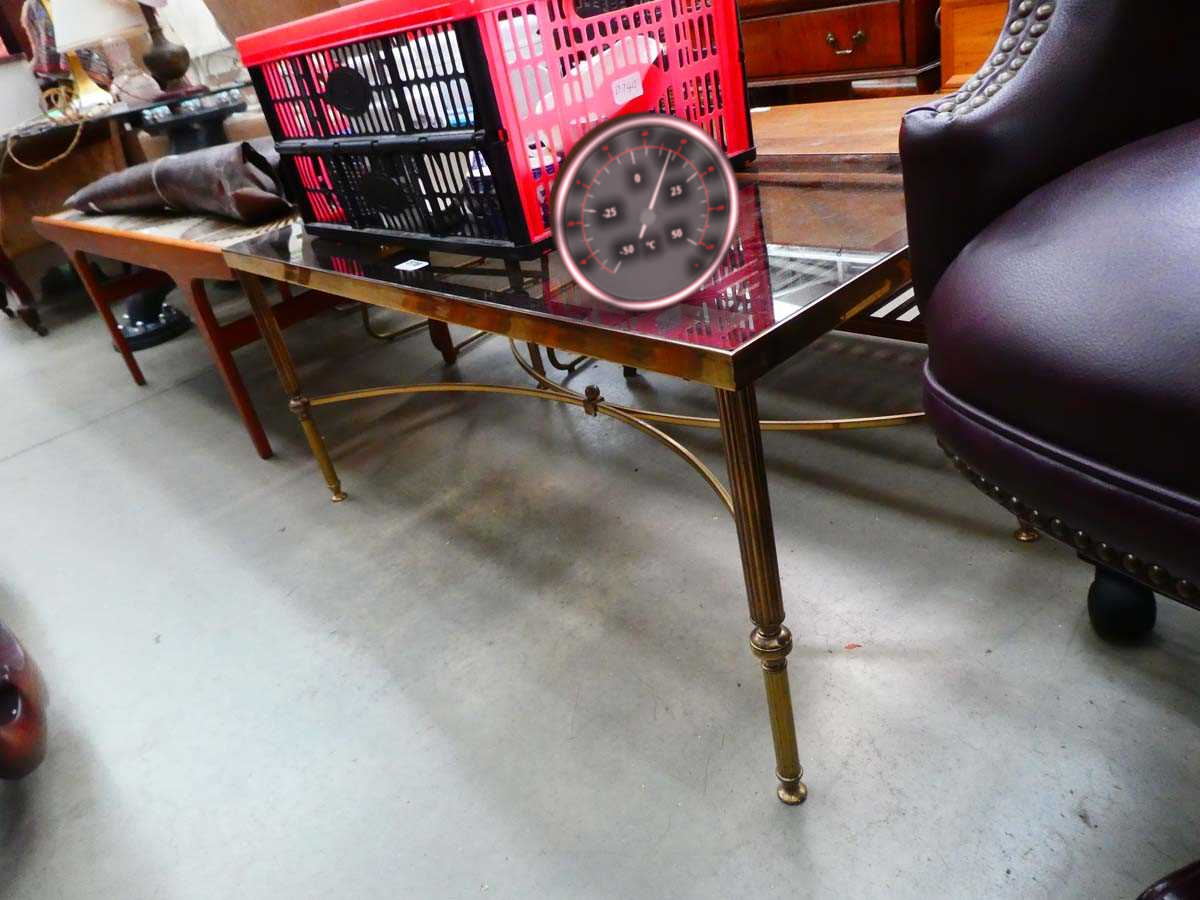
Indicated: {"value": 12.5, "unit": "°C"}
